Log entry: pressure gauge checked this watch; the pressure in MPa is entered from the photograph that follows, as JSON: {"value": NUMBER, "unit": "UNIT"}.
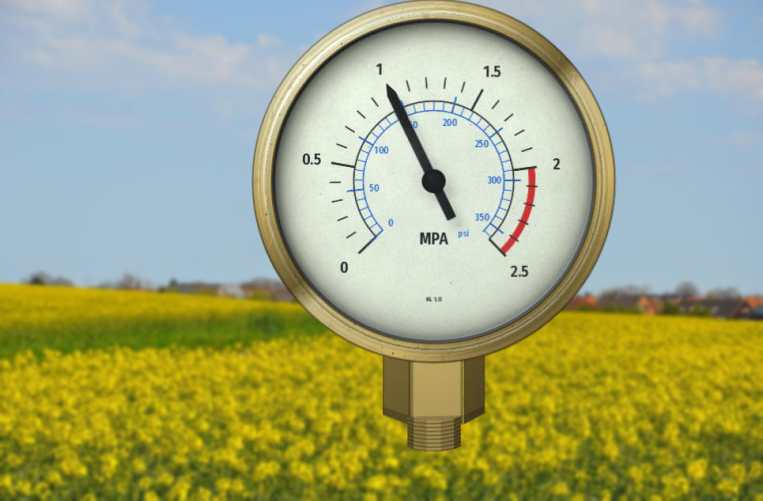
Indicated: {"value": 1, "unit": "MPa"}
